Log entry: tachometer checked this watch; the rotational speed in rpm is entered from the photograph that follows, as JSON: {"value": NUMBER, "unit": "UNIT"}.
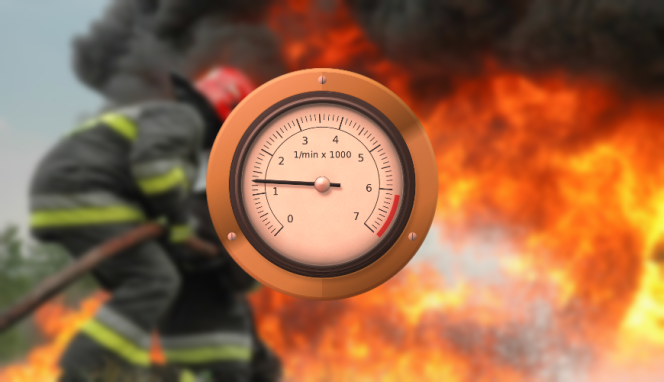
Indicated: {"value": 1300, "unit": "rpm"}
